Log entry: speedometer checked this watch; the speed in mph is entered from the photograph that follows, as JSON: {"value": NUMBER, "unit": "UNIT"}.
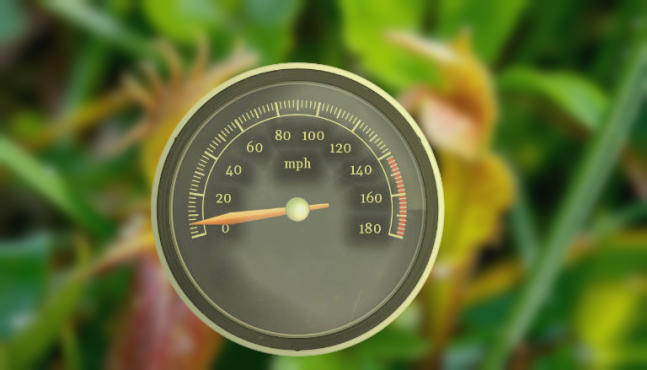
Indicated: {"value": 6, "unit": "mph"}
